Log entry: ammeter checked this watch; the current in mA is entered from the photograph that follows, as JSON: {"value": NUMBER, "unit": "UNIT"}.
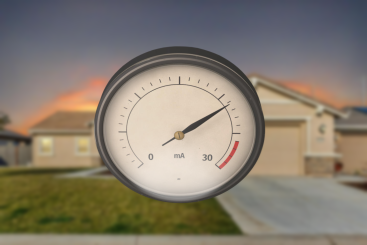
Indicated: {"value": 21, "unit": "mA"}
